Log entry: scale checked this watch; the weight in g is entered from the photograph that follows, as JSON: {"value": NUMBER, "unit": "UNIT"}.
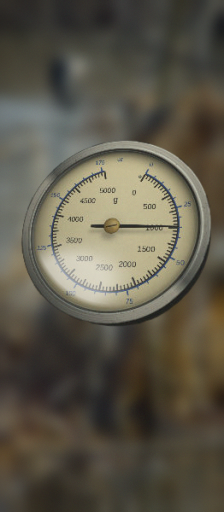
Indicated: {"value": 1000, "unit": "g"}
